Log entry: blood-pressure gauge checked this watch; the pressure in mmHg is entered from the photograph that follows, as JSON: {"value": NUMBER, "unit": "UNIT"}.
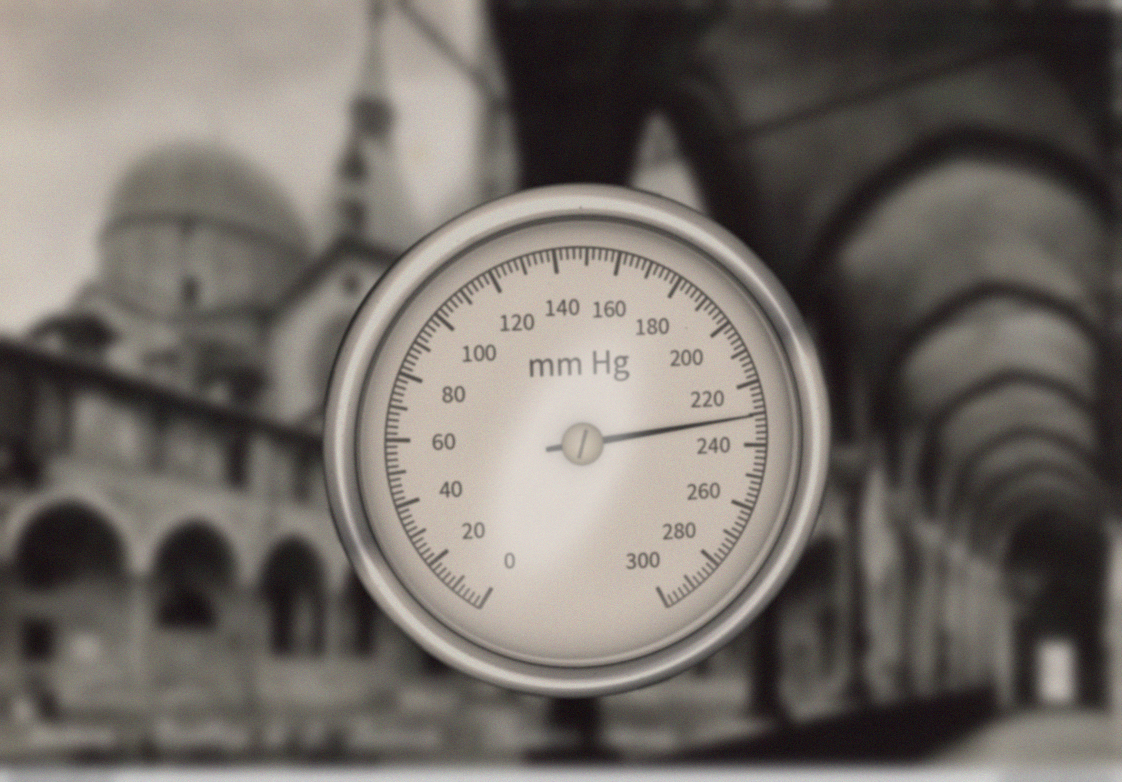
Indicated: {"value": 230, "unit": "mmHg"}
